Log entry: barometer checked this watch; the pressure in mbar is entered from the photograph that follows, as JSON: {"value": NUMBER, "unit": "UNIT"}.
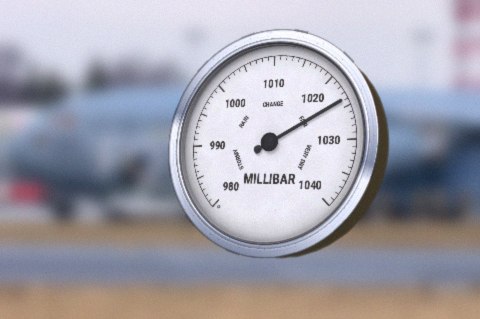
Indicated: {"value": 1024, "unit": "mbar"}
